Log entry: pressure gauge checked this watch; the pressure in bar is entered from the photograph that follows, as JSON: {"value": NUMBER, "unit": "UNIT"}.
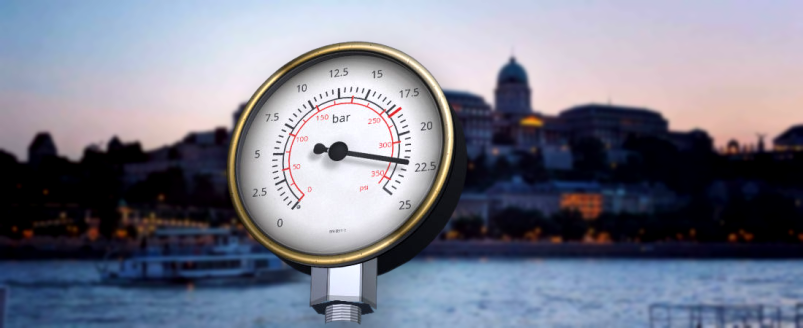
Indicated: {"value": 22.5, "unit": "bar"}
